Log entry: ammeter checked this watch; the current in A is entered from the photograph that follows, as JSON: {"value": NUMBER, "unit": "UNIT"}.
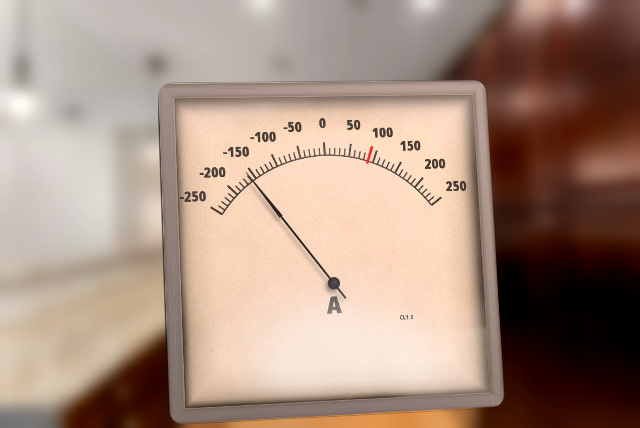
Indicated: {"value": -160, "unit": "A"}
